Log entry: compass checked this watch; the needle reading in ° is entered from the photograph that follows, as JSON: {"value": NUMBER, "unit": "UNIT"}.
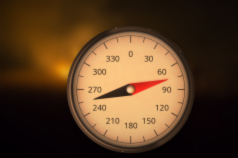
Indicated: {"value": 75, "unit": "°"}
